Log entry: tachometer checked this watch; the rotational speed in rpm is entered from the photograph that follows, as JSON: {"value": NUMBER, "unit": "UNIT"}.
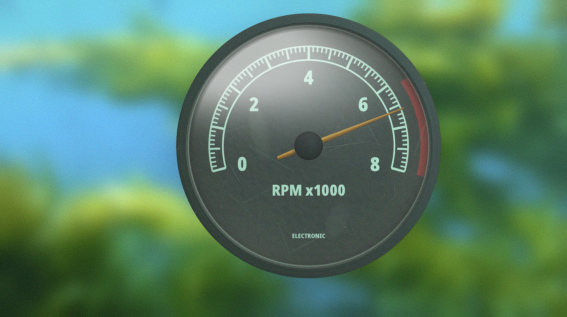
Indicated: {"value": 6600, "unit": "rpm"}
